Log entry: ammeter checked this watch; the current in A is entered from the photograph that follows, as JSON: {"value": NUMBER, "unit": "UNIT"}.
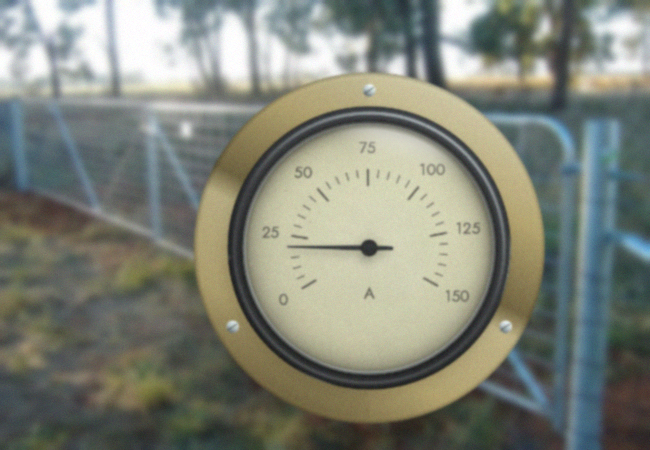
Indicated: {"value": 20, "unit": "A"}
